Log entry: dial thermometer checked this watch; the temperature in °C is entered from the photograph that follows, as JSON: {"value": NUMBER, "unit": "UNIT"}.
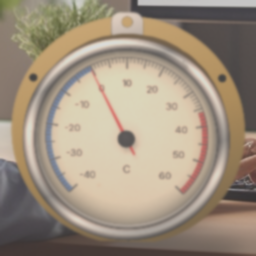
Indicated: {"value": 0, "unit": "°C"}
